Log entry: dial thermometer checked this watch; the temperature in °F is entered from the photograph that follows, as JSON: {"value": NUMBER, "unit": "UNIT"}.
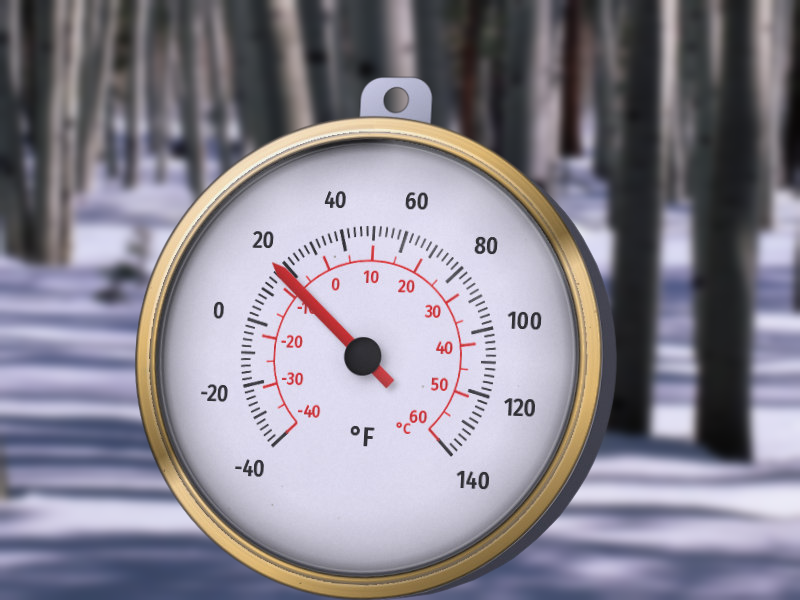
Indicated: {"value": 18, "unit": "°F"}
